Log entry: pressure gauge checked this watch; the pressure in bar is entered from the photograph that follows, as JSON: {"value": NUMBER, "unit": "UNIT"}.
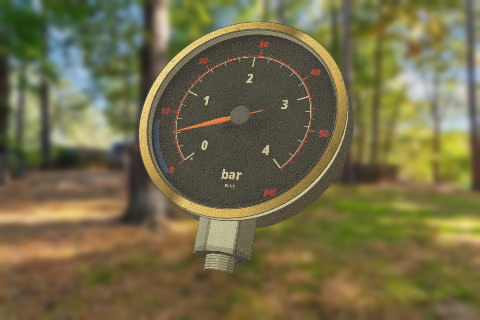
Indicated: {"value": 0.4, "unit": "bar"}
